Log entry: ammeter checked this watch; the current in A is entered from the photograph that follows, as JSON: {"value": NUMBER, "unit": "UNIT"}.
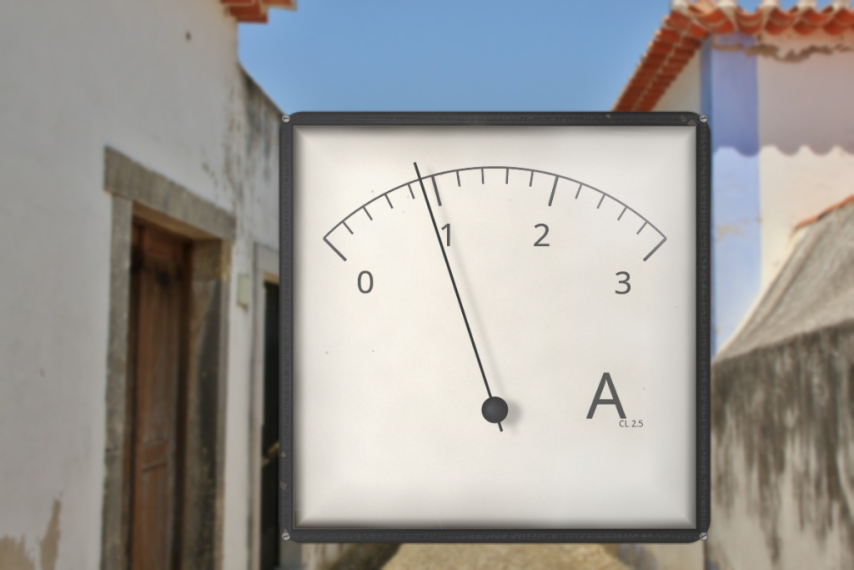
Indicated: {"value": 0.9, "unit": "A"}
